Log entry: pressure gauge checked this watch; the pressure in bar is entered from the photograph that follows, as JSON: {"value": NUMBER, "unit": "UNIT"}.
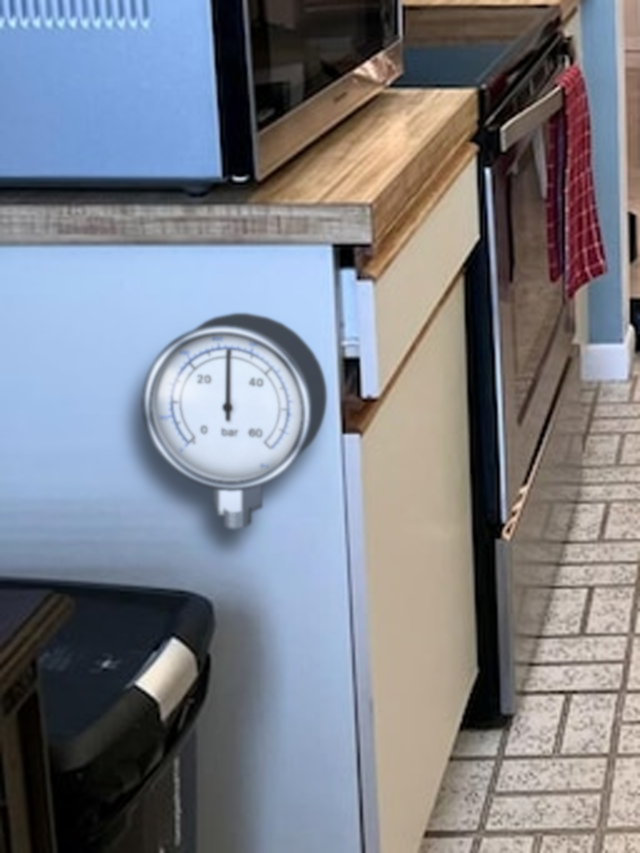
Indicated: {"value": 30, "unit": "bar"}
